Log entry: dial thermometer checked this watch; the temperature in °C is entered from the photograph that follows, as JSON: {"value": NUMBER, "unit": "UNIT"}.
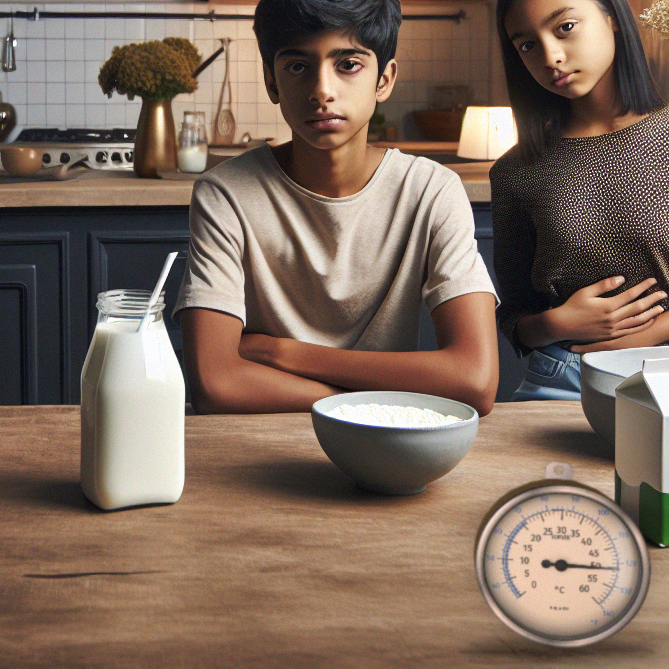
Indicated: {"value": 50, "unit": "°C"}
